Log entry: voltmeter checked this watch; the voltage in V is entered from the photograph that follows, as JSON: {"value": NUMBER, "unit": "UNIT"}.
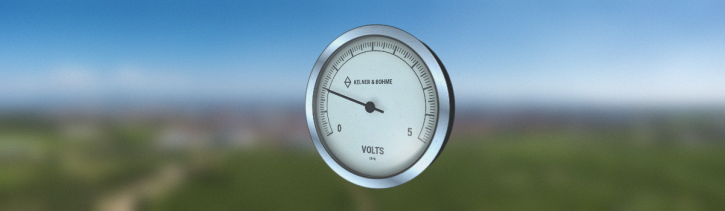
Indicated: {"value": 1, "unit": "V"}
